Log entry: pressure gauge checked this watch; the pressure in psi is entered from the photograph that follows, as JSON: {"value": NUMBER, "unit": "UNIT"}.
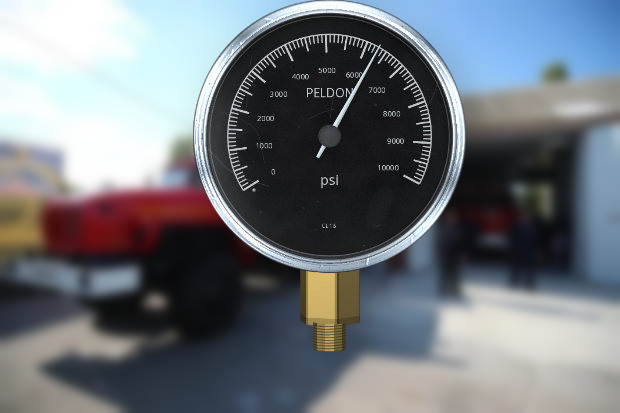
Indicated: {"value": 6300, "unit": "psi"}
